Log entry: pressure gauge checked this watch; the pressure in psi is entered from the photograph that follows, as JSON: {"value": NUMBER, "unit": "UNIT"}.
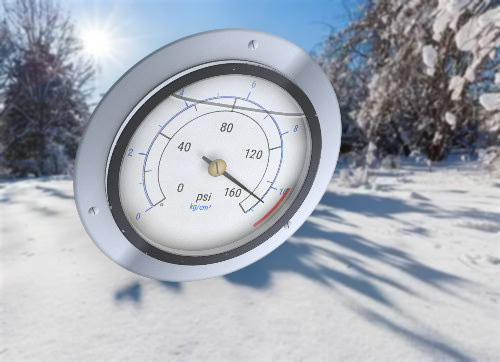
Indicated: {"value": 150, "unit": "psi"}
